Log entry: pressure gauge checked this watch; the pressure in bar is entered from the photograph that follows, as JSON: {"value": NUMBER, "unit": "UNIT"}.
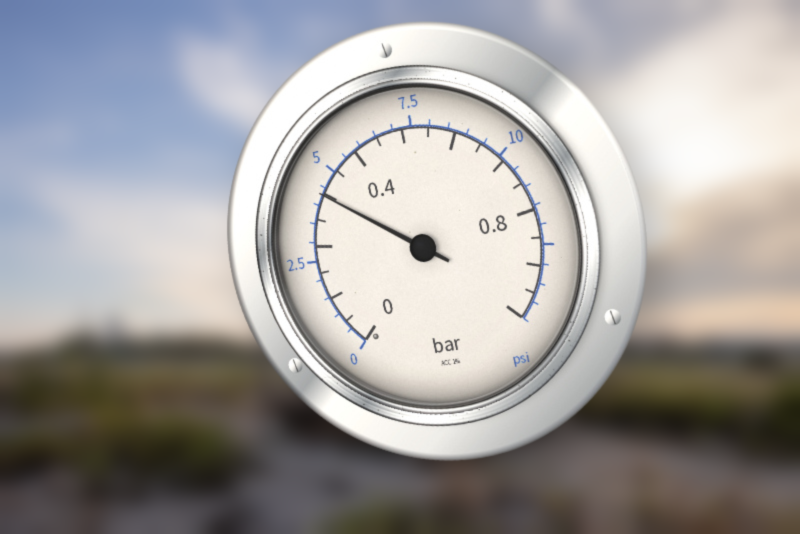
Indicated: {"value": 0.3, "unit": "bar"}
